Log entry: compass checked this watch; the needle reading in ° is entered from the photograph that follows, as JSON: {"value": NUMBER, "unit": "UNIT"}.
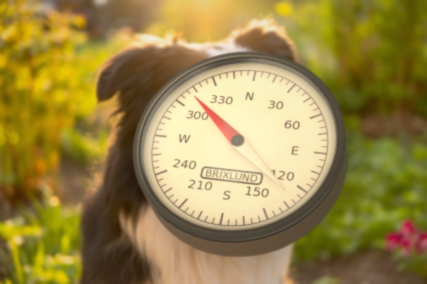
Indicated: {"value": 310, "unit": "°"}
